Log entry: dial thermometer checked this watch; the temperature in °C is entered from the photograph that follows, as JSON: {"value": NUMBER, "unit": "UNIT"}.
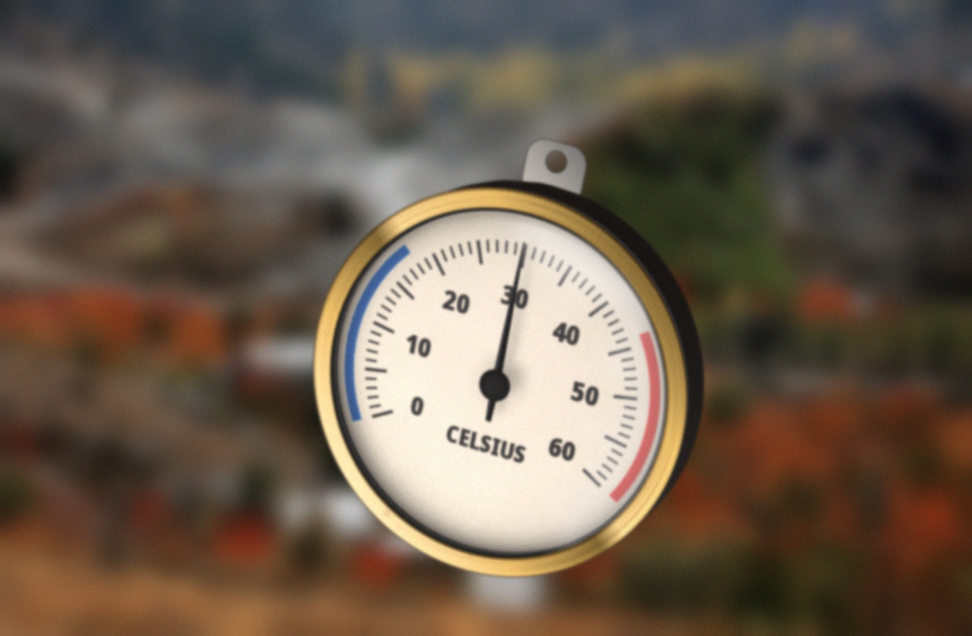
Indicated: {"value": 30, "unit": "°C"}
